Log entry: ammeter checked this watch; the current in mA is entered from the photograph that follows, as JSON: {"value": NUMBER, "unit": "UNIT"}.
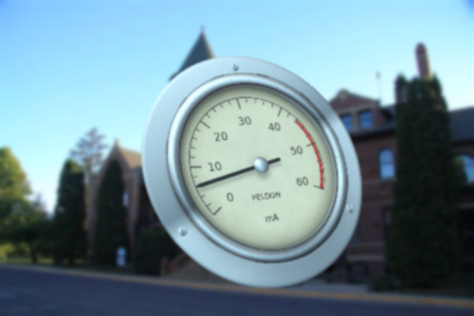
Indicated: {"value": 6, "unit": "mA"}
